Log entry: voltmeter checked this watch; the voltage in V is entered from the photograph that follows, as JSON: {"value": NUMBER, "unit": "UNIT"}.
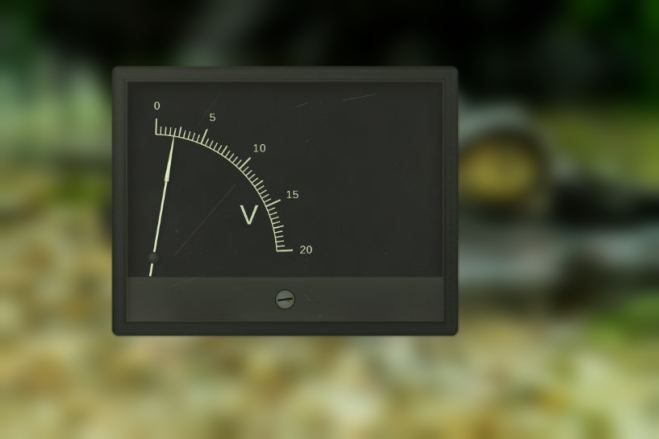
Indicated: {"value": 2, "unit": "V"}
